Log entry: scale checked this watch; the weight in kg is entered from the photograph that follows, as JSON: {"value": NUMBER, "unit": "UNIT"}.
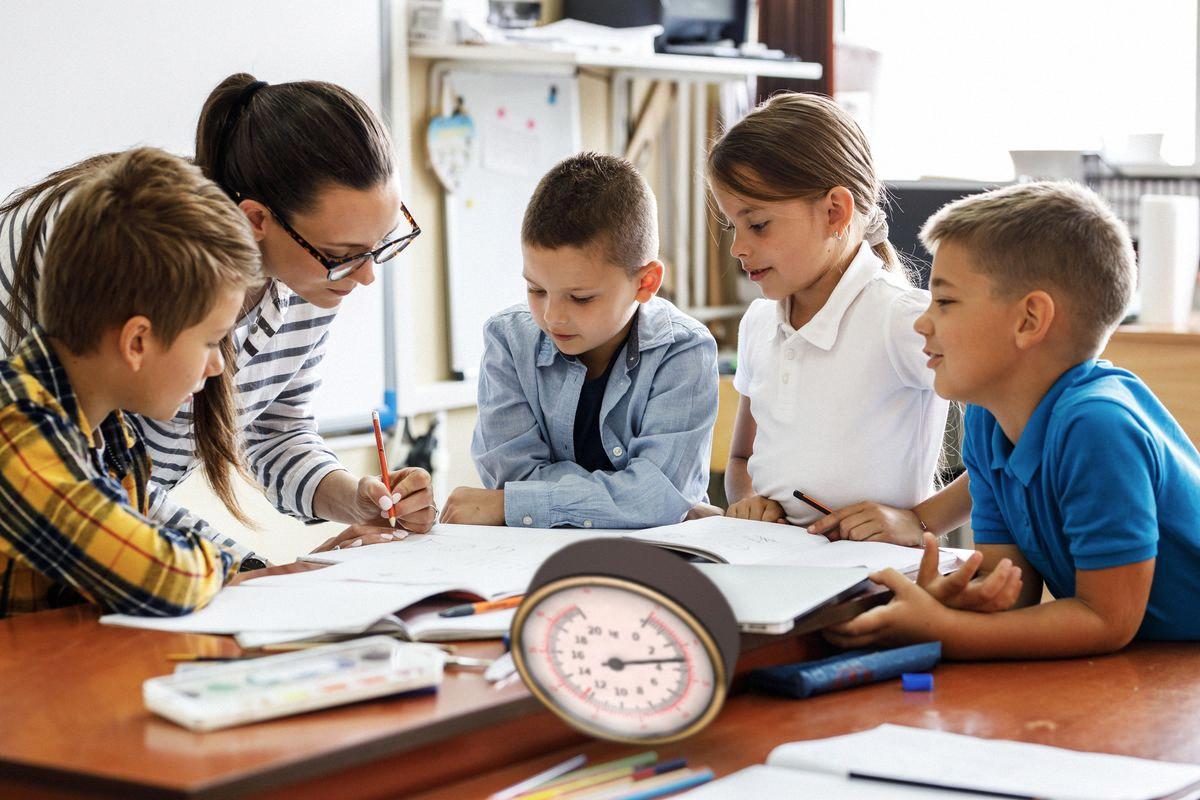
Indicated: {"value": 3, "unit": "kg"}
